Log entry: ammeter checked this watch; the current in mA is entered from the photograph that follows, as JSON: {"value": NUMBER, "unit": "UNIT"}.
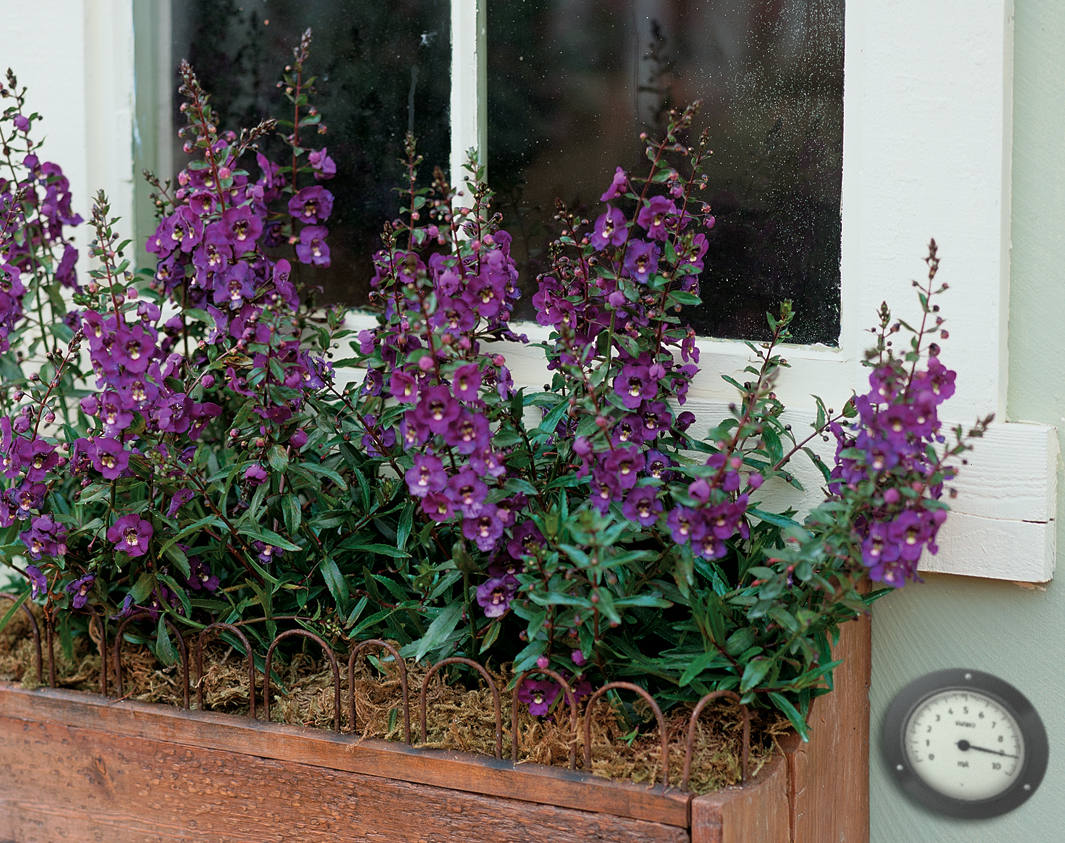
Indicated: {"value": 9, "unit": "mA"}
